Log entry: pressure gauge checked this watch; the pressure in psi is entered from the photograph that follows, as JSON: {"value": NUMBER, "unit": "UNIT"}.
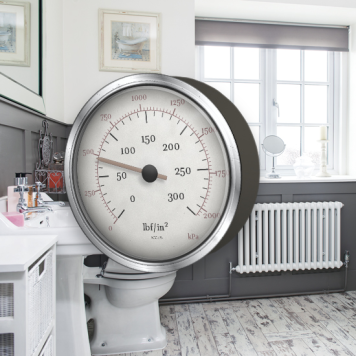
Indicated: {"value": 70, "unit": "psi"}
